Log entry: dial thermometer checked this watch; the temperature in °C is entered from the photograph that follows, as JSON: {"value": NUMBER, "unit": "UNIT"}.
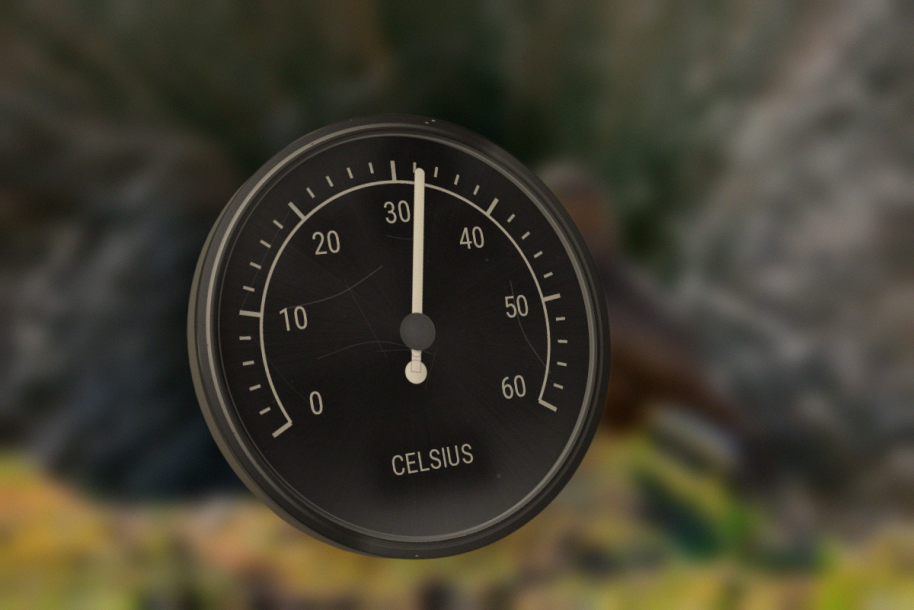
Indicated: {"value": 32, "unit": "°C"}
